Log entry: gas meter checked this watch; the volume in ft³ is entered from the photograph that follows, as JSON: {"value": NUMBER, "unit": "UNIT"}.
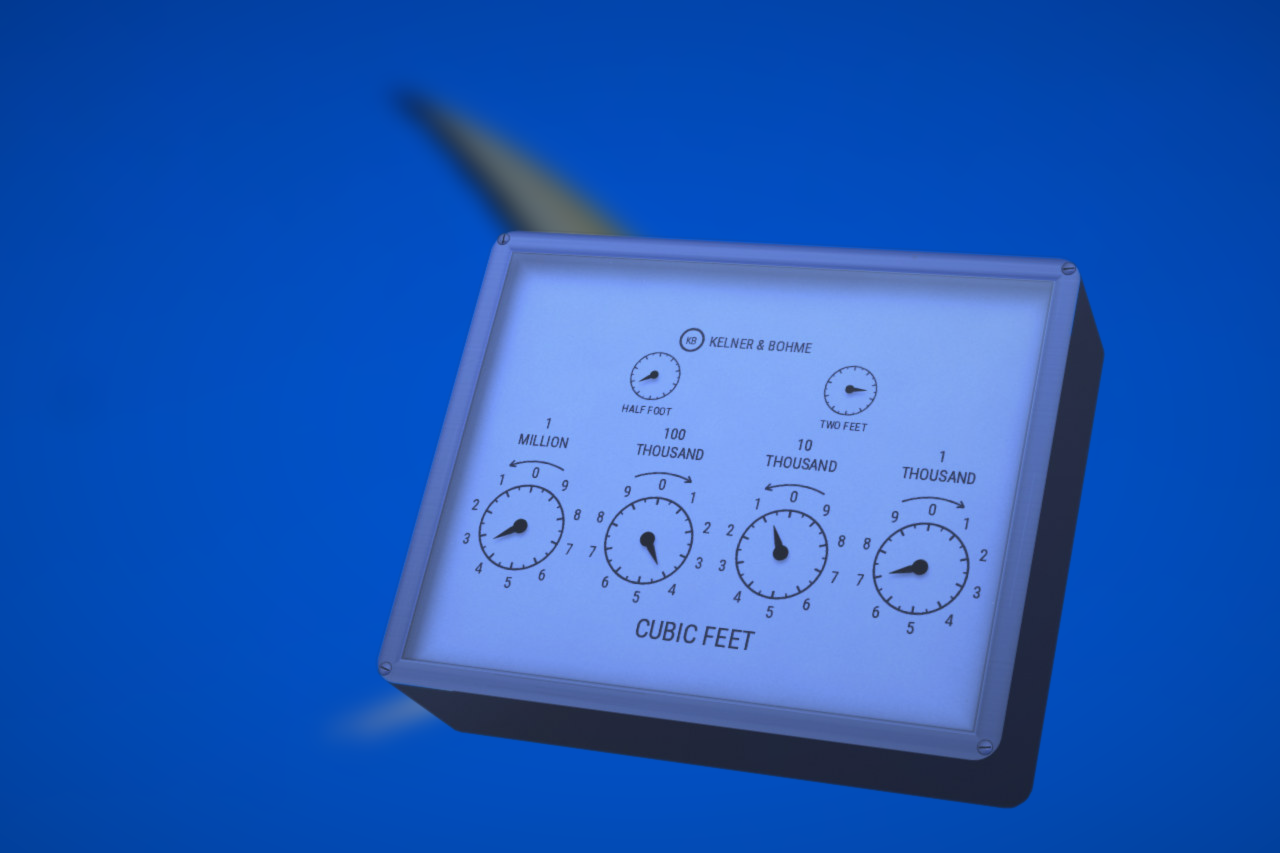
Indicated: {"value": 340700, "unit": "ft³"}
